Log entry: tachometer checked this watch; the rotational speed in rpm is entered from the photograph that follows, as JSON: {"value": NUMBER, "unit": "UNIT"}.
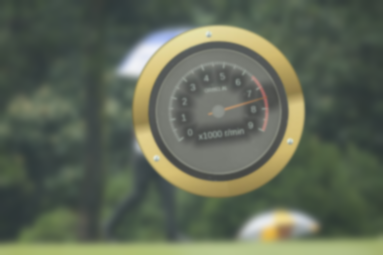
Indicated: {"value": 7500, "unit": "rpm"}
